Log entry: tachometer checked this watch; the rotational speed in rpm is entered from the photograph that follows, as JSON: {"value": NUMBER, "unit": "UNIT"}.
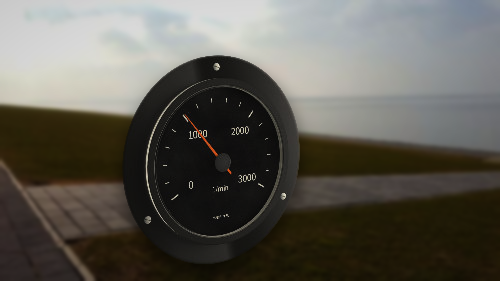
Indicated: {"value": 1000, "unit": "rpm"}
